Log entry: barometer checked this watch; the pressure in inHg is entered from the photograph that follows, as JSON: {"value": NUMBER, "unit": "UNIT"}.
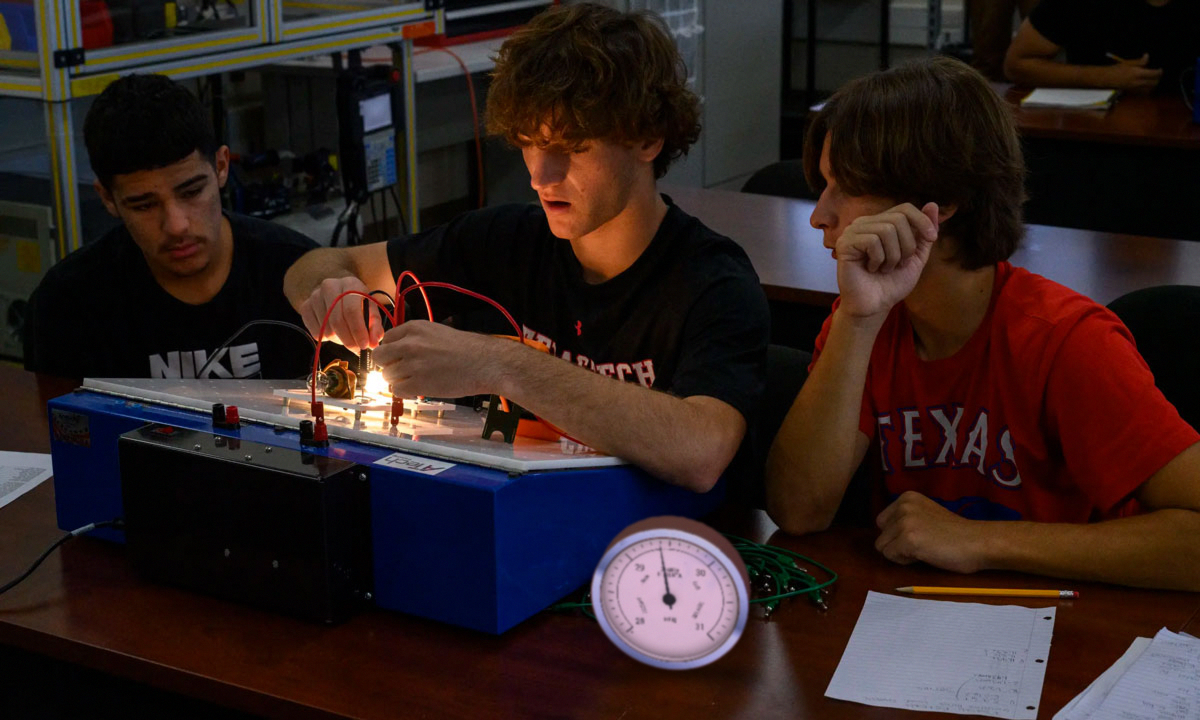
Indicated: {"value": 29.4, "unit": "inHg"}
